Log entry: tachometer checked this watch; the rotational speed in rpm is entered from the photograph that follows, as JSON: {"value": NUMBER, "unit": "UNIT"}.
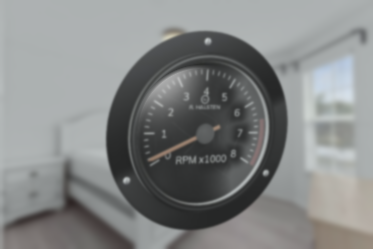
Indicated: {"value": 200, "unit": "rpm"}
